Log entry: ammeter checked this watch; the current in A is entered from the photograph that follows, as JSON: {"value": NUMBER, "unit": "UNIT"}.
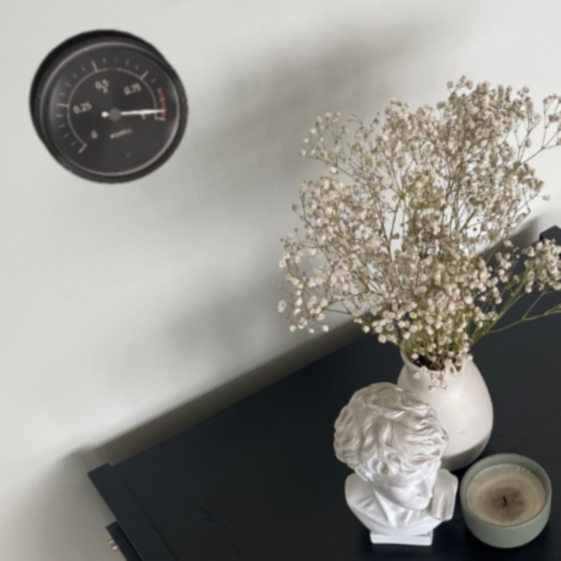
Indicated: {"value": 0.95, "unit": "A"}
